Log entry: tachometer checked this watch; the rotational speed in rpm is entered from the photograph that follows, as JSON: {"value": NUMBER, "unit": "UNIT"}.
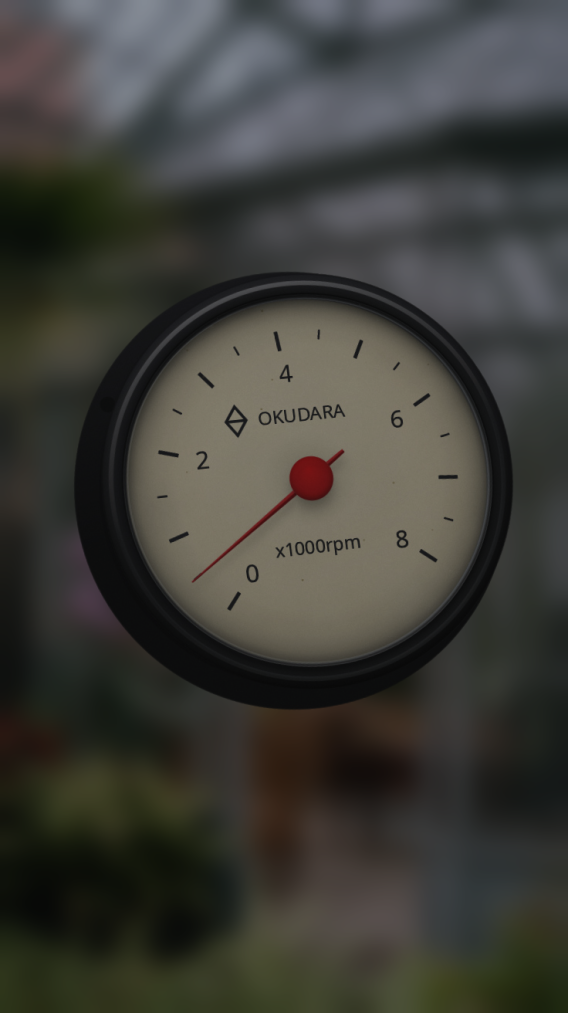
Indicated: {"value": 500, "unit": "rpm"}
